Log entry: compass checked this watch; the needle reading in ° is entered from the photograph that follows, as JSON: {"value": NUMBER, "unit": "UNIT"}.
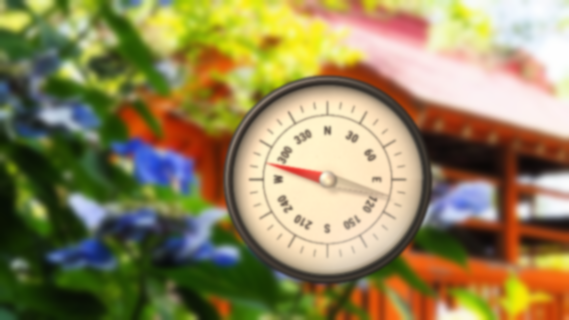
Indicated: {"value": 285, "unit": "°"}
